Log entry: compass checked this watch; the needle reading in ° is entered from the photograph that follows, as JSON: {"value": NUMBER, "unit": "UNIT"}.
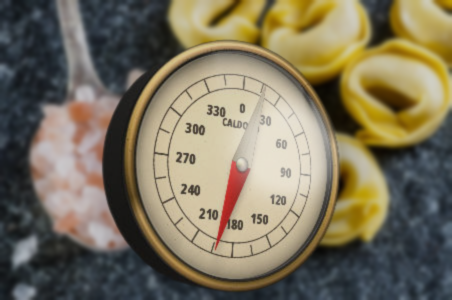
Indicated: {"value": 195, "unit": "°"}
